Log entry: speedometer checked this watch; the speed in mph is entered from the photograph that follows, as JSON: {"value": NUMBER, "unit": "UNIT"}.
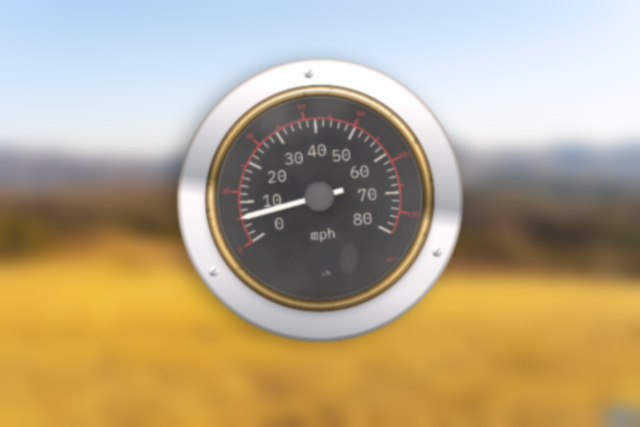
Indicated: {"value": 6, "unit": "mph"}
